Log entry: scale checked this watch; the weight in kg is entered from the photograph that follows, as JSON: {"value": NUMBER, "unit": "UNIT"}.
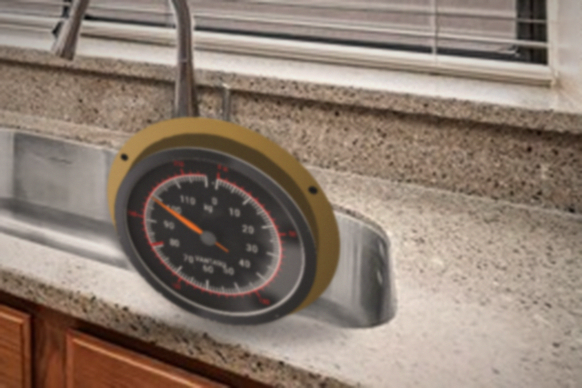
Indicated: {"value": 100, "unit": "kg"}
